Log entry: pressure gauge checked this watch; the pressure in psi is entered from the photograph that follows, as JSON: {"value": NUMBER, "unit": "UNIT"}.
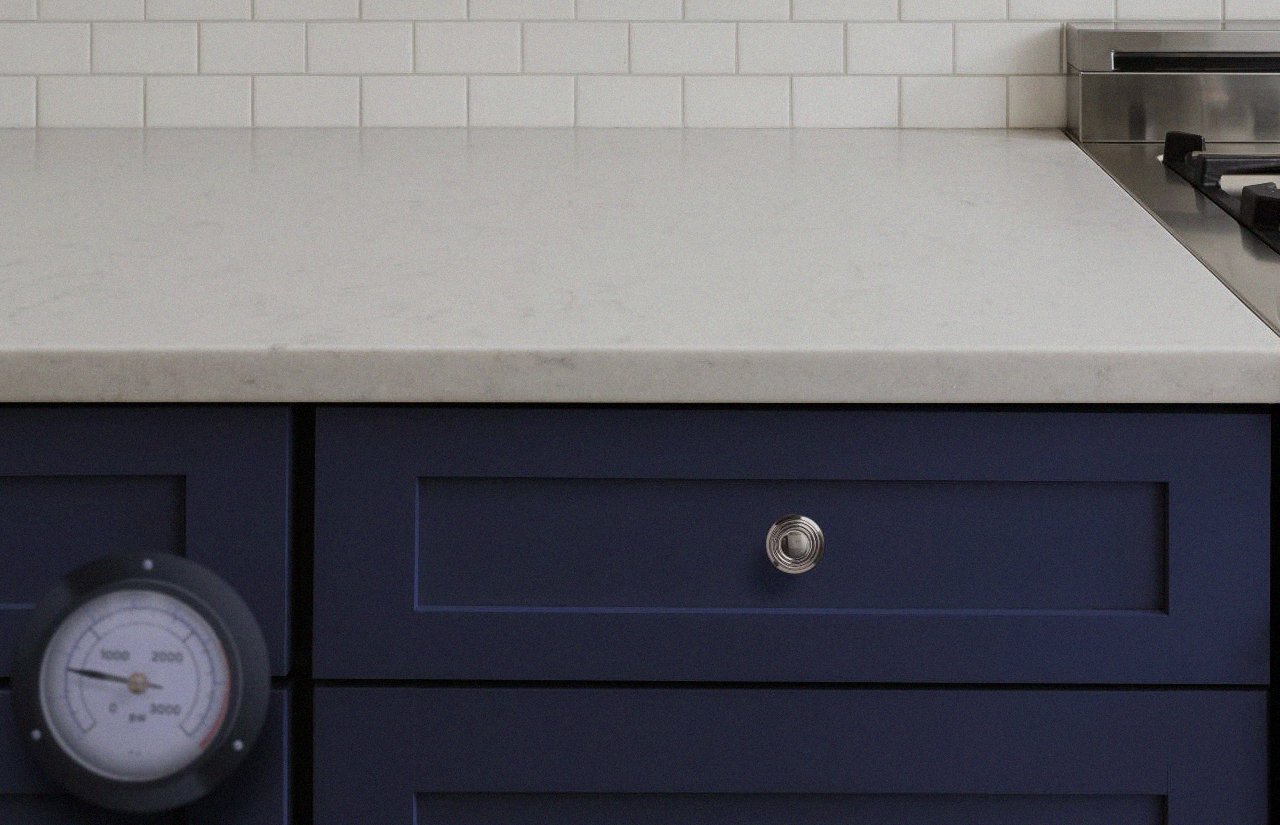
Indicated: {"value": 600, "unit": "psi"}
